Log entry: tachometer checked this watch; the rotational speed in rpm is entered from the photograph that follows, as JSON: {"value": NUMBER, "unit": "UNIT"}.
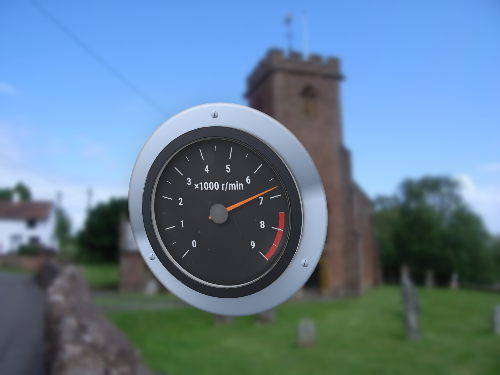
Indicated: {"value": 6750, "unit": "rpm"}
